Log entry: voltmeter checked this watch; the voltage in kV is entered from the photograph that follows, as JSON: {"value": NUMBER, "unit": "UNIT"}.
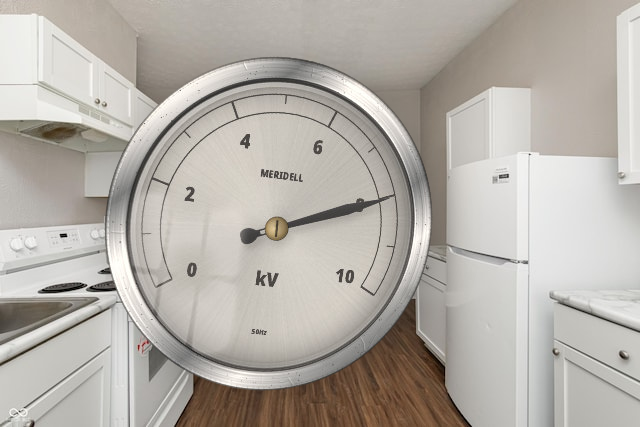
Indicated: {"value": 8, "unit": "kV"}
